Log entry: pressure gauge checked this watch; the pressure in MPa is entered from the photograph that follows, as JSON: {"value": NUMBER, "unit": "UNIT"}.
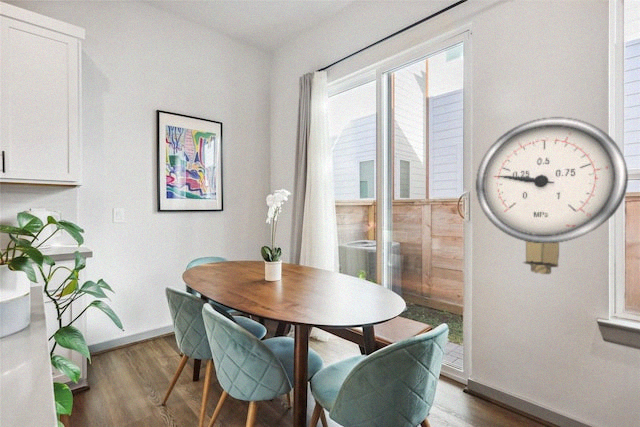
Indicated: {"value": 0.2, "unit": "MPa"}
